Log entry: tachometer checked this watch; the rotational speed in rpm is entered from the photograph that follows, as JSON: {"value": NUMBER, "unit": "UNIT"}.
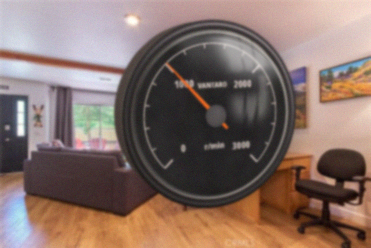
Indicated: {"value": 1000, "unit": "rpm"}
